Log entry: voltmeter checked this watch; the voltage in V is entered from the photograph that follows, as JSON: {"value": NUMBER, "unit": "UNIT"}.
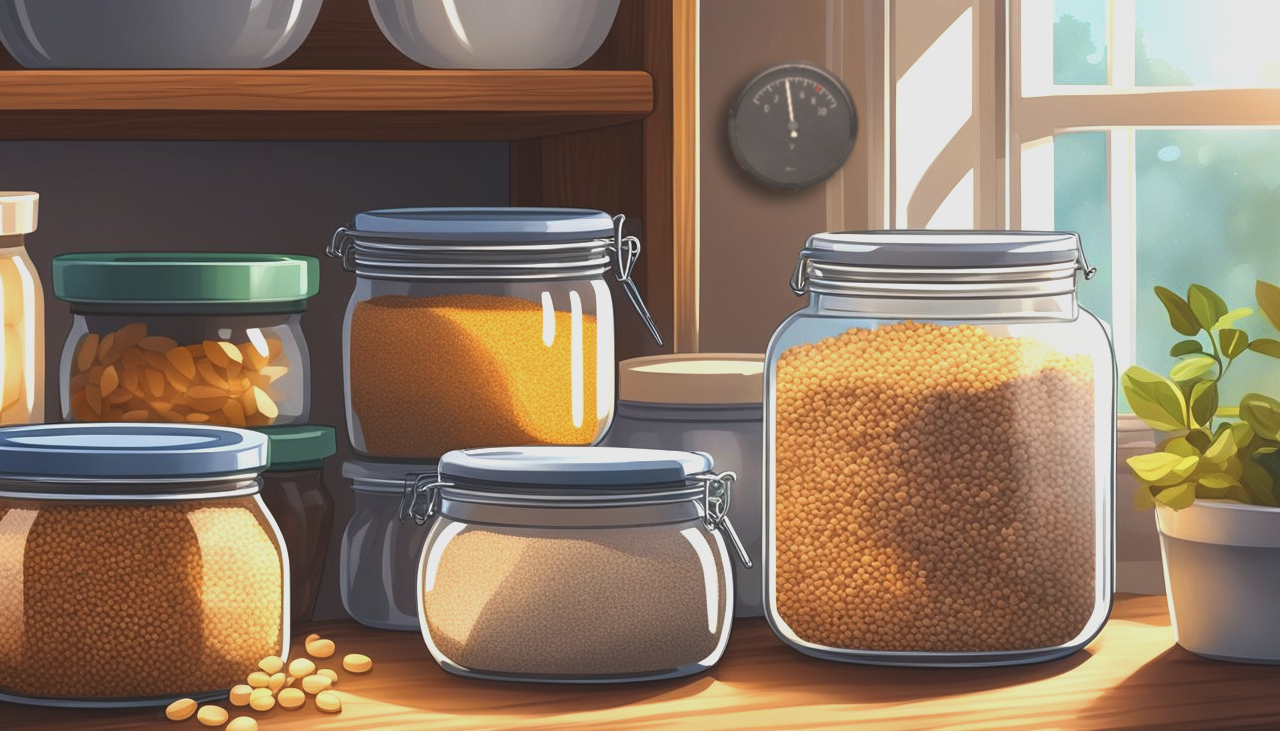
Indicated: {"value": 4, "unit": "V"}
